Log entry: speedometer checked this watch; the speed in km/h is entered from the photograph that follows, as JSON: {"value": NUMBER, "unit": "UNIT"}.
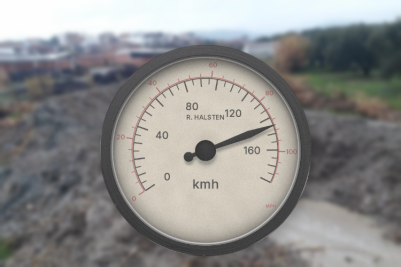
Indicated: {"value": 145, "unit": "km/h"}
